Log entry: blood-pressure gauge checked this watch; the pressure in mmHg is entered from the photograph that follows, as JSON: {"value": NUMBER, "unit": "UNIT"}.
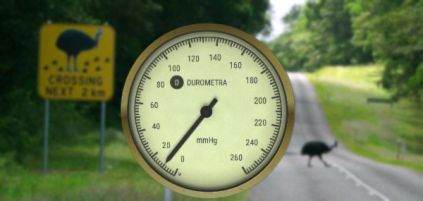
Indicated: {"value": 10, "unit": "mmHg"}
